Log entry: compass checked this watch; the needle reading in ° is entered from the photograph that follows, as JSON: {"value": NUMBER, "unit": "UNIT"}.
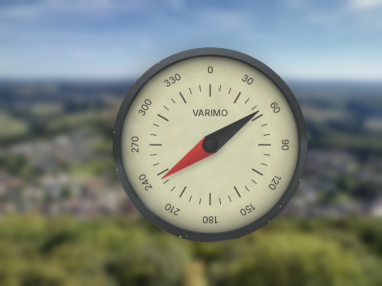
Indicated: {"value": 235, "unit": "°"}
